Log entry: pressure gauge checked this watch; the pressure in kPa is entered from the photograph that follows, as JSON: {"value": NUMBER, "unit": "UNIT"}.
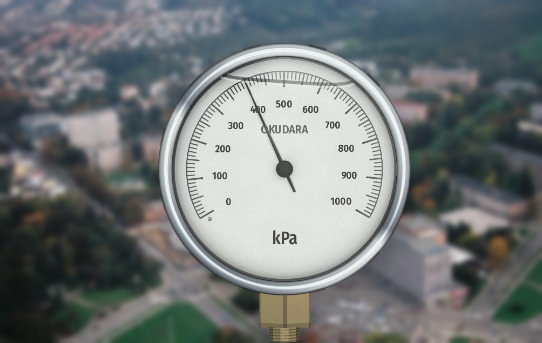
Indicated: {"value": 400, "unit": "kPa"}
